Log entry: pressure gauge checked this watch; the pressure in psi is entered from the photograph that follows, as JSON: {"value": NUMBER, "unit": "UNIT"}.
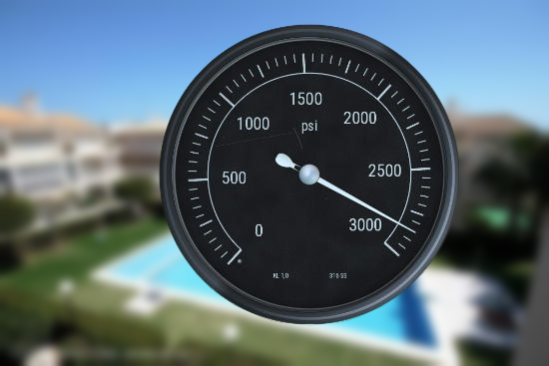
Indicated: {"value": 2850, "unit": "psi"}
